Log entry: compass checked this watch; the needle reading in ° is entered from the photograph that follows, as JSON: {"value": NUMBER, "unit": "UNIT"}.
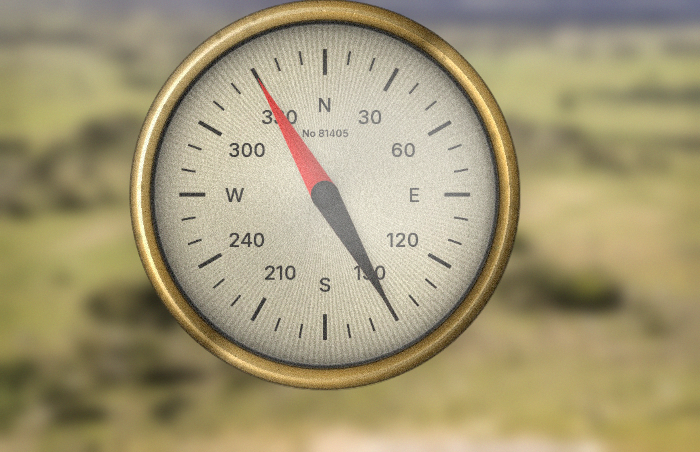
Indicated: {"value": 330, "unit": "°"}
